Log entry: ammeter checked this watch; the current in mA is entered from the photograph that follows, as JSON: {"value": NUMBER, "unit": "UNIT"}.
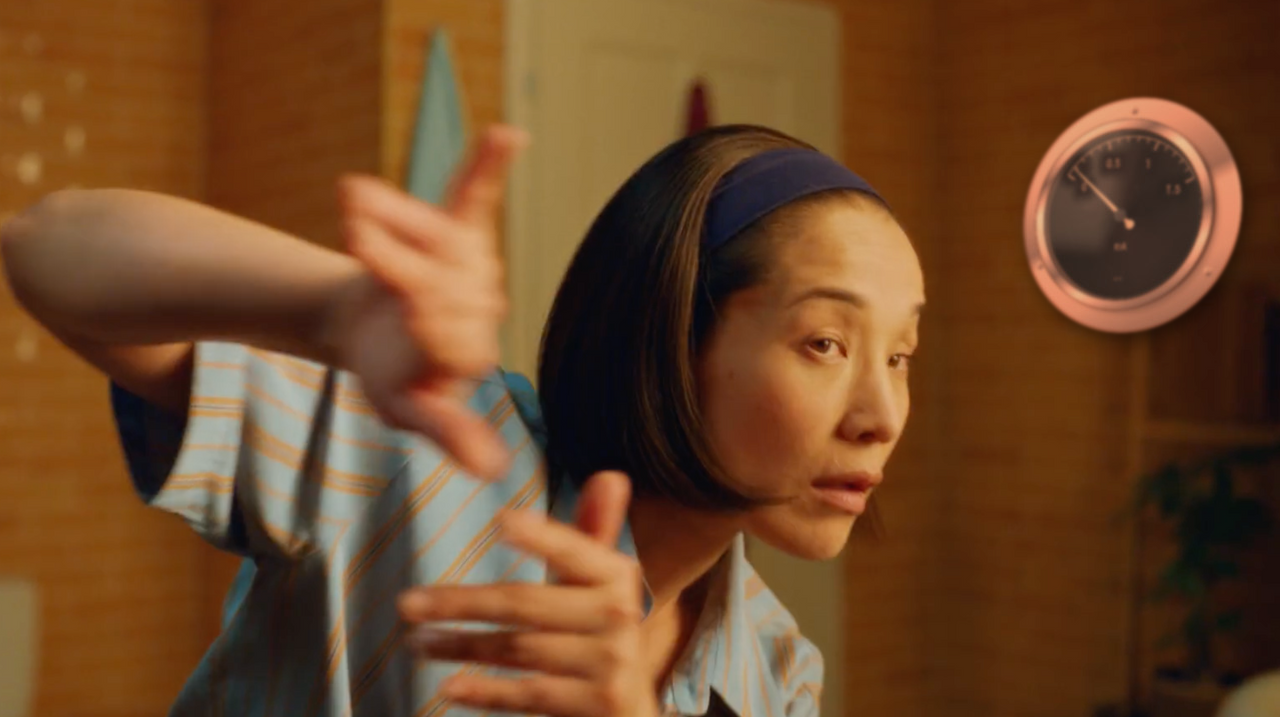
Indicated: {"value": 0.1, "unit": "mA"}
